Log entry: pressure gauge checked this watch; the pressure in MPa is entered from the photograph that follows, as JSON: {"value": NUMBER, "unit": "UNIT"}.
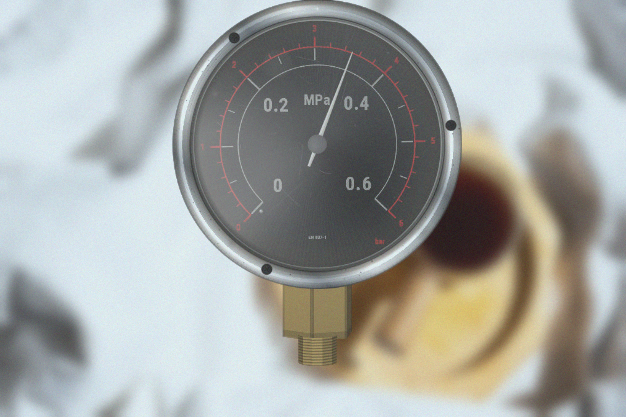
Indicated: {"value": 0.35, "unit": "MPa"}
